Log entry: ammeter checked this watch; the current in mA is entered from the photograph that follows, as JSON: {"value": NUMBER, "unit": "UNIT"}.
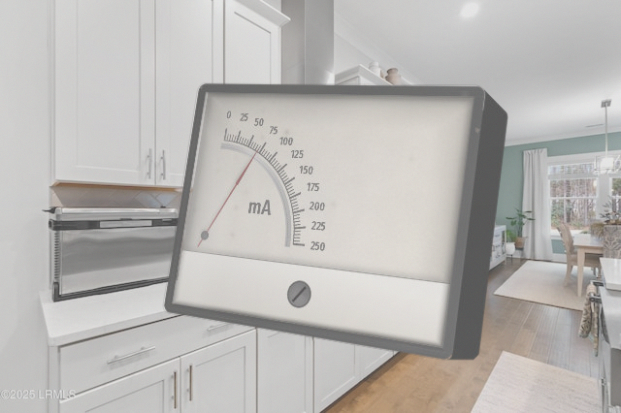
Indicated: {"value": 75, "unit": "mA"}
